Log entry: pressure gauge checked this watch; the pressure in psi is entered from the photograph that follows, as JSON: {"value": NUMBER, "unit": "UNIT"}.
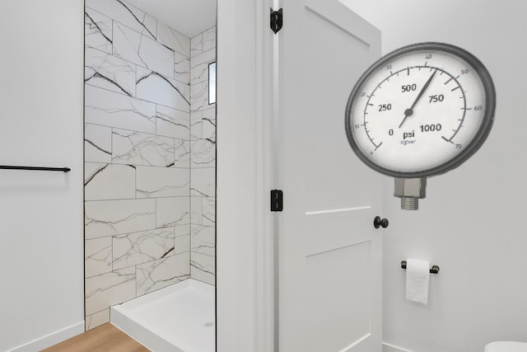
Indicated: {"value": 625, "unit": "psi"}
